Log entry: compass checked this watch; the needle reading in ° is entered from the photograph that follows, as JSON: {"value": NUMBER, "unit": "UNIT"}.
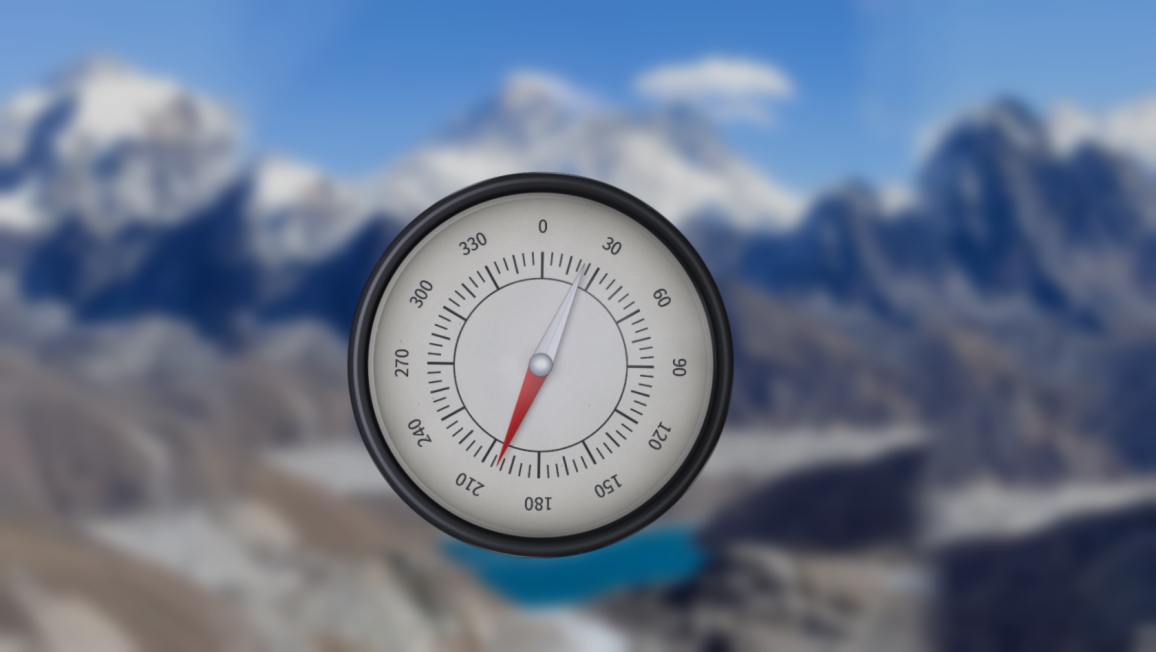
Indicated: {"value": 202.5, "unit": "°"}
